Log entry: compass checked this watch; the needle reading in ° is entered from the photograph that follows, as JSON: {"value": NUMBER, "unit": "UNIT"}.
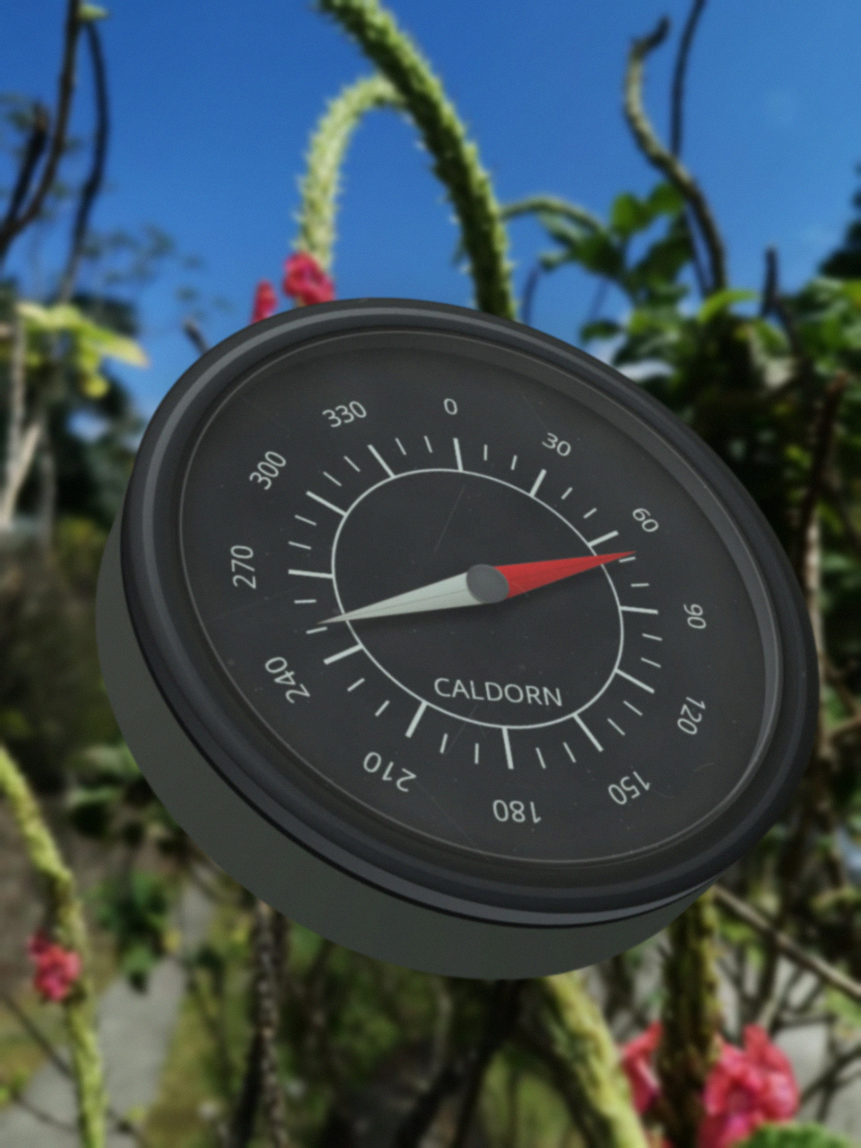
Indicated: {"value": 70, "unit": "°"}
